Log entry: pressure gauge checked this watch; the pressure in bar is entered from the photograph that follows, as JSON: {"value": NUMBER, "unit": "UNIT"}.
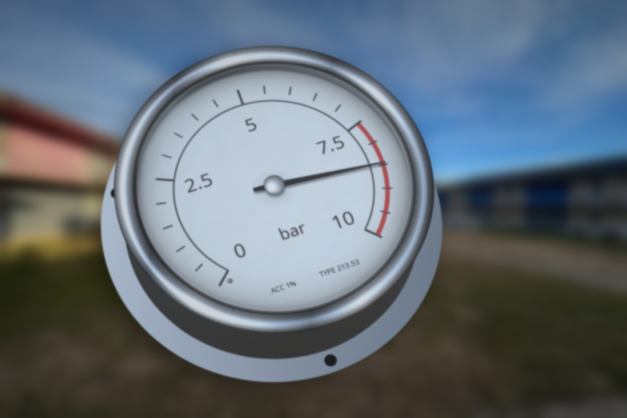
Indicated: {"value": 8.5, "unit": "bar"}
